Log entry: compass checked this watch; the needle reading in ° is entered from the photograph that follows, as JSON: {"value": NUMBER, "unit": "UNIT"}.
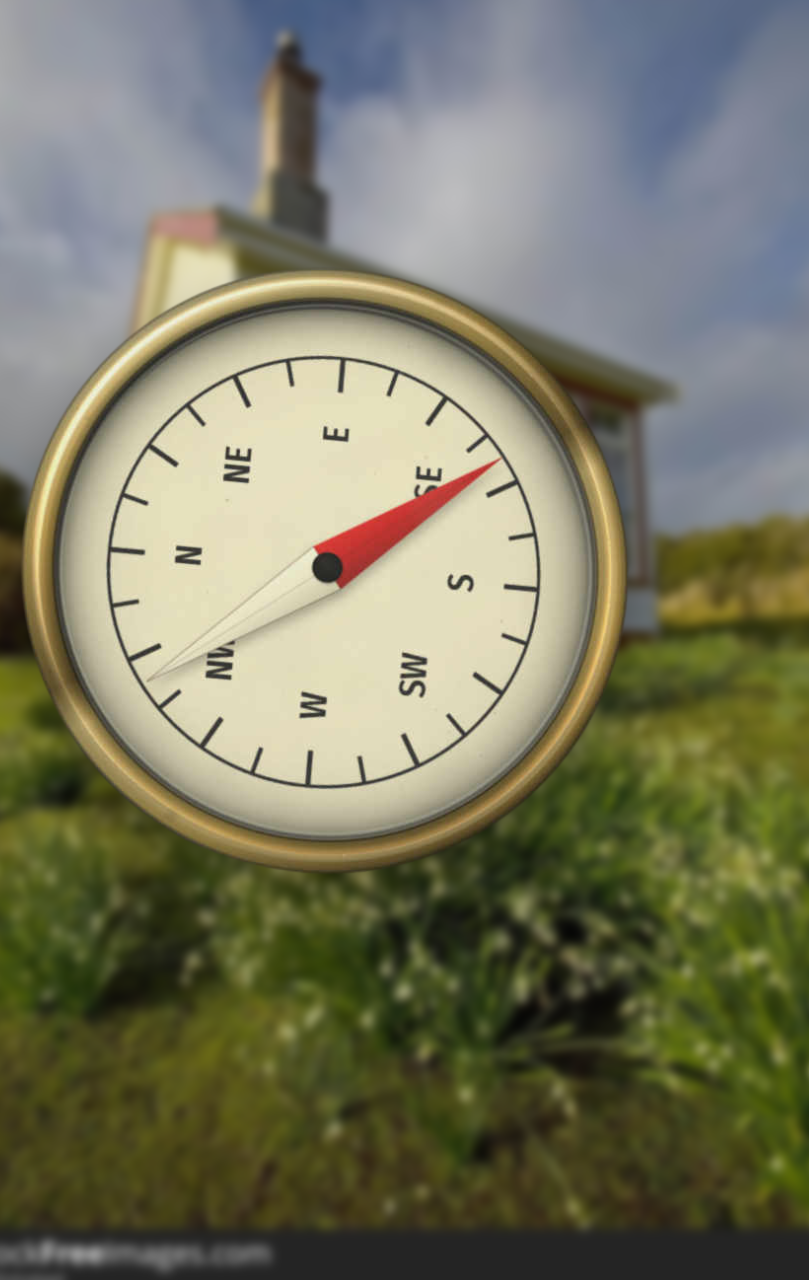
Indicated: {"value": 142.5, "unit": "°"}
